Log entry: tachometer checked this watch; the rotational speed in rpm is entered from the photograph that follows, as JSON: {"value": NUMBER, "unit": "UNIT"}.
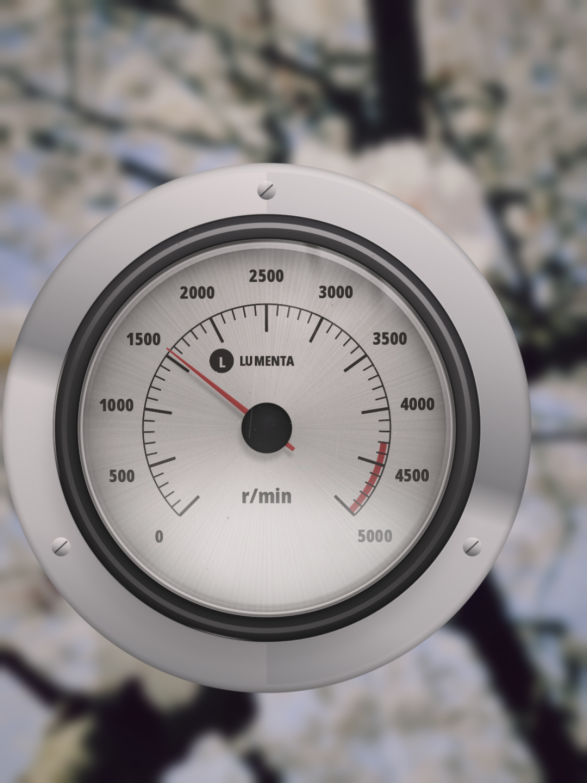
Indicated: {"value": 1550, "unit": "rpm"}
